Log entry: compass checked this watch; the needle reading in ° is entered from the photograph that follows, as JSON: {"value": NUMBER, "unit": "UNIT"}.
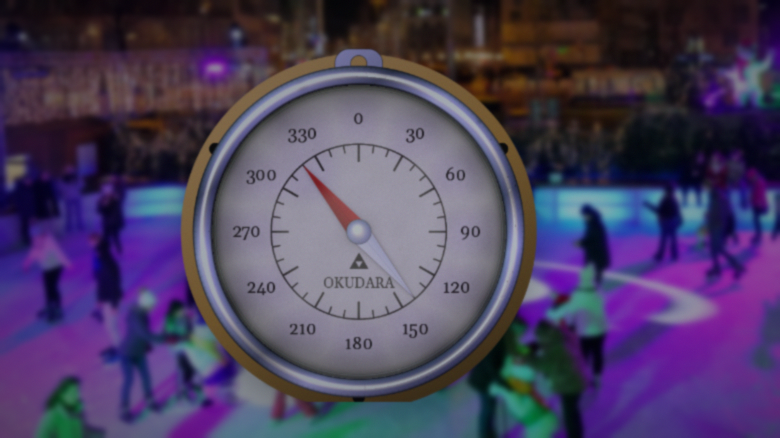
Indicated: {"value": 320, "unit": "°"}
